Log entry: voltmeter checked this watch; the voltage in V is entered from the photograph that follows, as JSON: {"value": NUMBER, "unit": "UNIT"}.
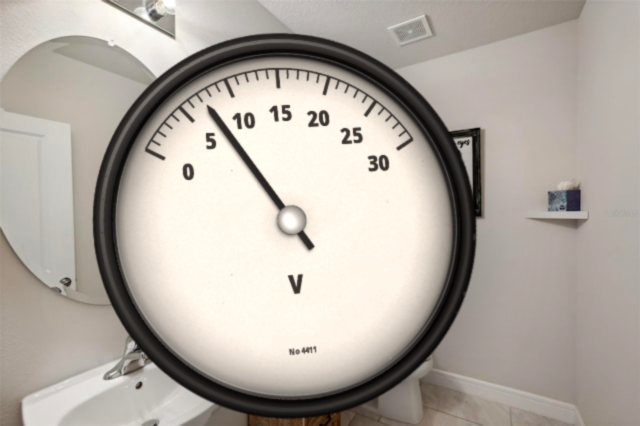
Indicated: {"value": 7, "unit": "V"}
